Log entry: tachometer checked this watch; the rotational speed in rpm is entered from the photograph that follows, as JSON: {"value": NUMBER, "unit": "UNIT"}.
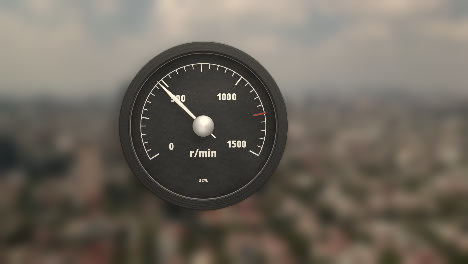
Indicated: {"value": 475, "unit": "rpm"}
